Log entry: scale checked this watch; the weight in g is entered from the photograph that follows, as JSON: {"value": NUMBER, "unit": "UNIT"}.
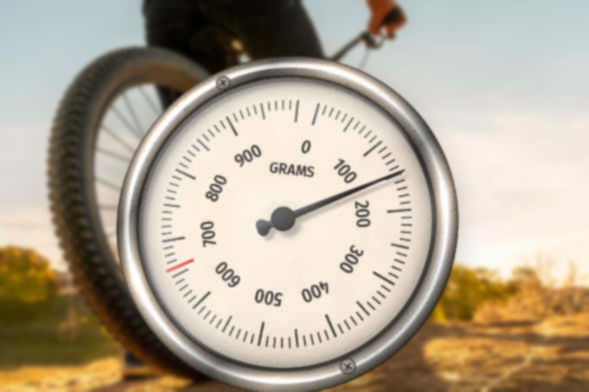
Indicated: {"value": 150, "unit": "g"}
